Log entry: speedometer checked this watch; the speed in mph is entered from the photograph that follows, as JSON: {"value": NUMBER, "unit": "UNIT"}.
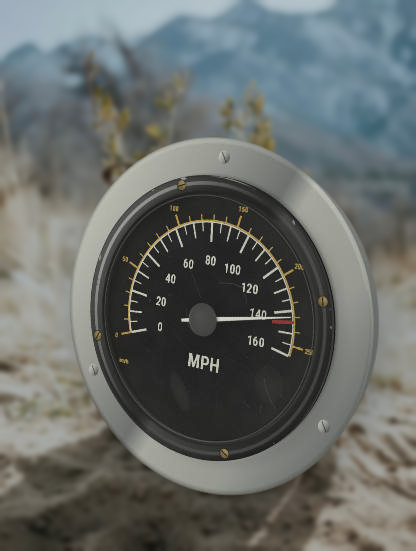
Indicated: {"value": 142.5, "unit": "mph"}
